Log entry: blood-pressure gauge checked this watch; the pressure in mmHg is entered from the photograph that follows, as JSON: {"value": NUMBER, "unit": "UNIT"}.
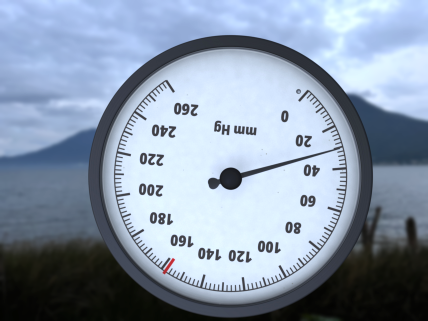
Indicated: {"value": 30, "unit": "mmHg"}
